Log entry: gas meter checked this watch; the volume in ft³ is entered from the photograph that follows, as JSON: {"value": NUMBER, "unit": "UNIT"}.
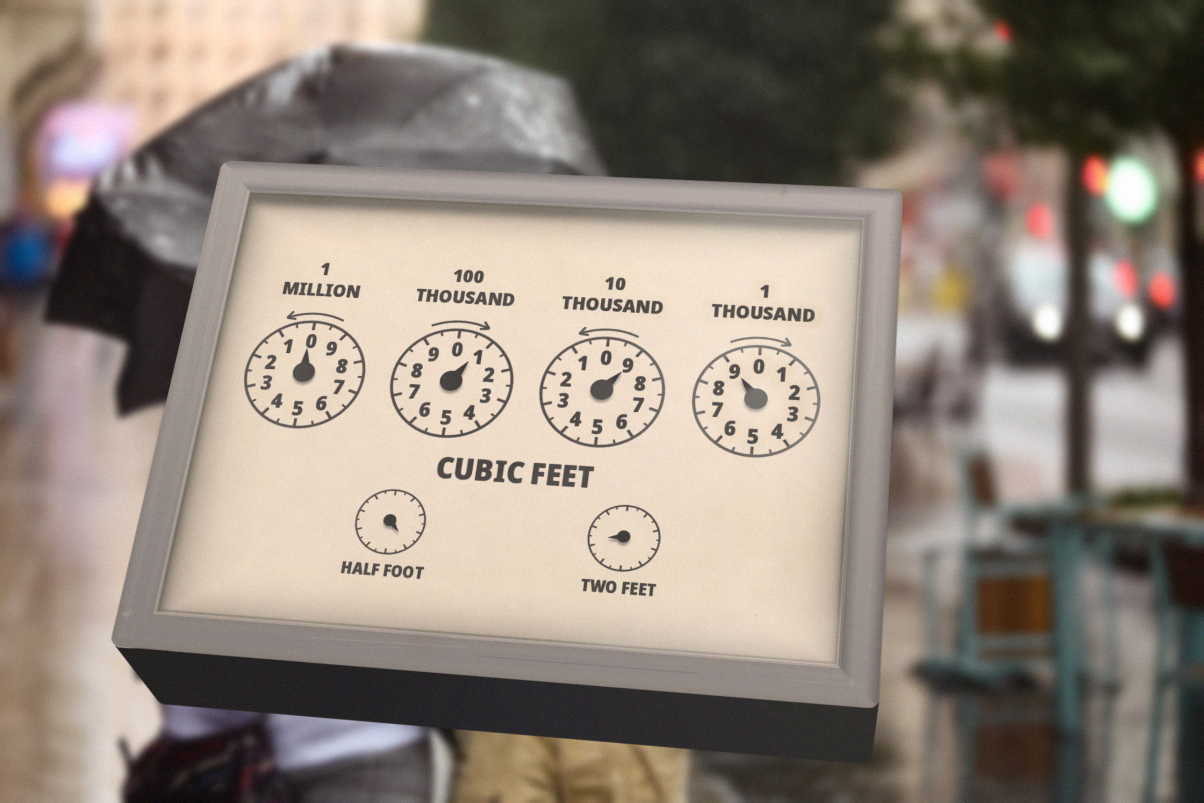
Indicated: {"value": 8900, "unit": "ft³"}
